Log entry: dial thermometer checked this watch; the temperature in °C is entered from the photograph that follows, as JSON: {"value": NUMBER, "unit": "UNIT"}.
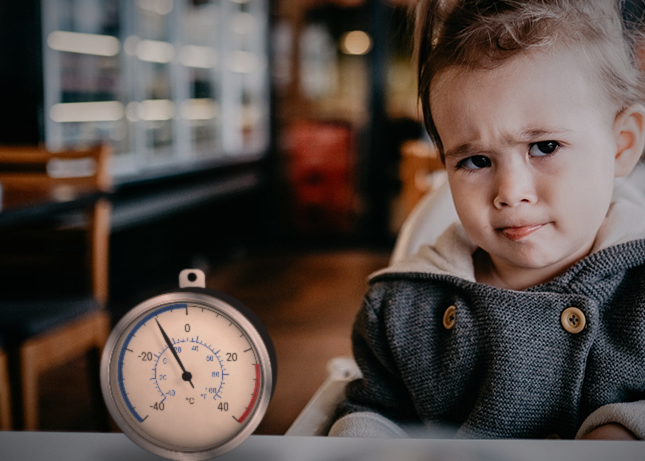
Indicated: {"value": -8, "unit": "°C"}
